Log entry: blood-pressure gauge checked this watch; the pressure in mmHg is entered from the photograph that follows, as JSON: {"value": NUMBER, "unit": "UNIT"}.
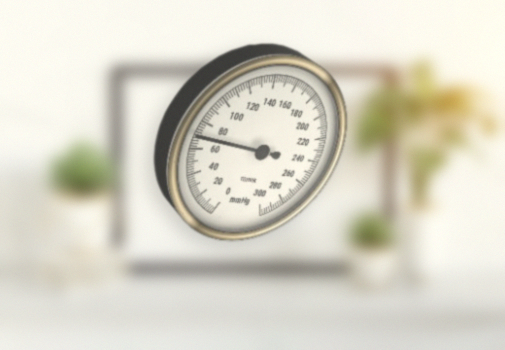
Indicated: {"value": 70, "unit": "mmHg"}
